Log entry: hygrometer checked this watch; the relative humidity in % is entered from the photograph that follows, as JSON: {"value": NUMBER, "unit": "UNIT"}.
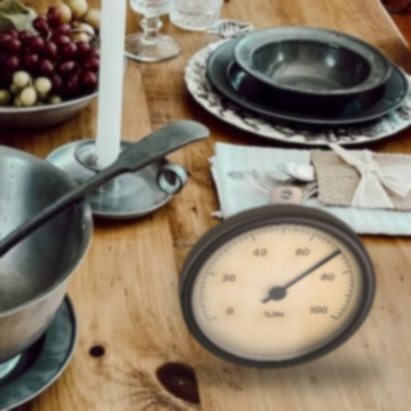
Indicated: {"value": 70, "unit": "%"}
